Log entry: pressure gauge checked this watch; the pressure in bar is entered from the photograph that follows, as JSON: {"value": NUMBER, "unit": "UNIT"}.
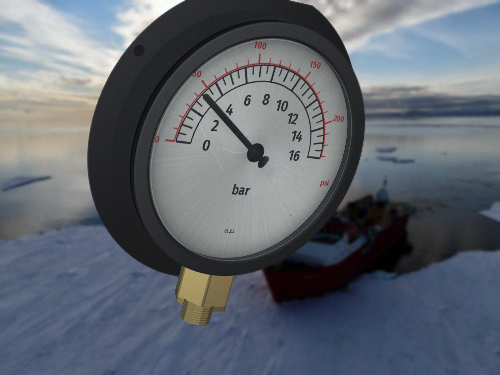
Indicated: {"value": 3, "unit": "bar"}
